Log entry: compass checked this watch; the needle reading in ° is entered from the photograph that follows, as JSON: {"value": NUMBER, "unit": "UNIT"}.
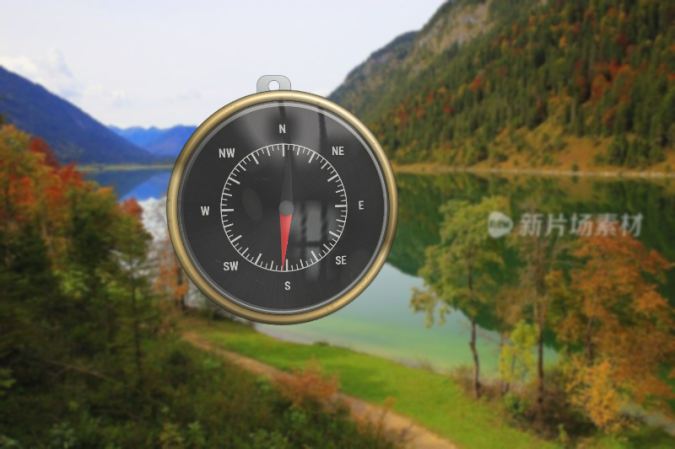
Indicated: {"value": 185, "unit": "°"}
